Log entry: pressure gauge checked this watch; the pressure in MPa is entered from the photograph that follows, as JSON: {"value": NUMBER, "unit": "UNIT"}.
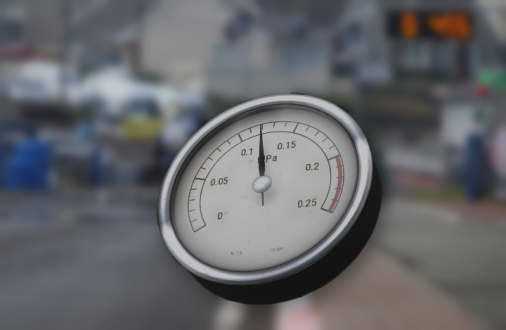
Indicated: {"value": 0.12, "unit": "MPa"}
